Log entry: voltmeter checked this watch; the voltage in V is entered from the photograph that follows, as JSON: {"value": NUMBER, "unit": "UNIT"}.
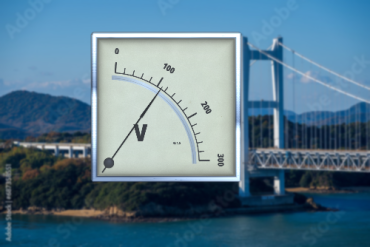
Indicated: {"value": 110, "unit": "V"}
